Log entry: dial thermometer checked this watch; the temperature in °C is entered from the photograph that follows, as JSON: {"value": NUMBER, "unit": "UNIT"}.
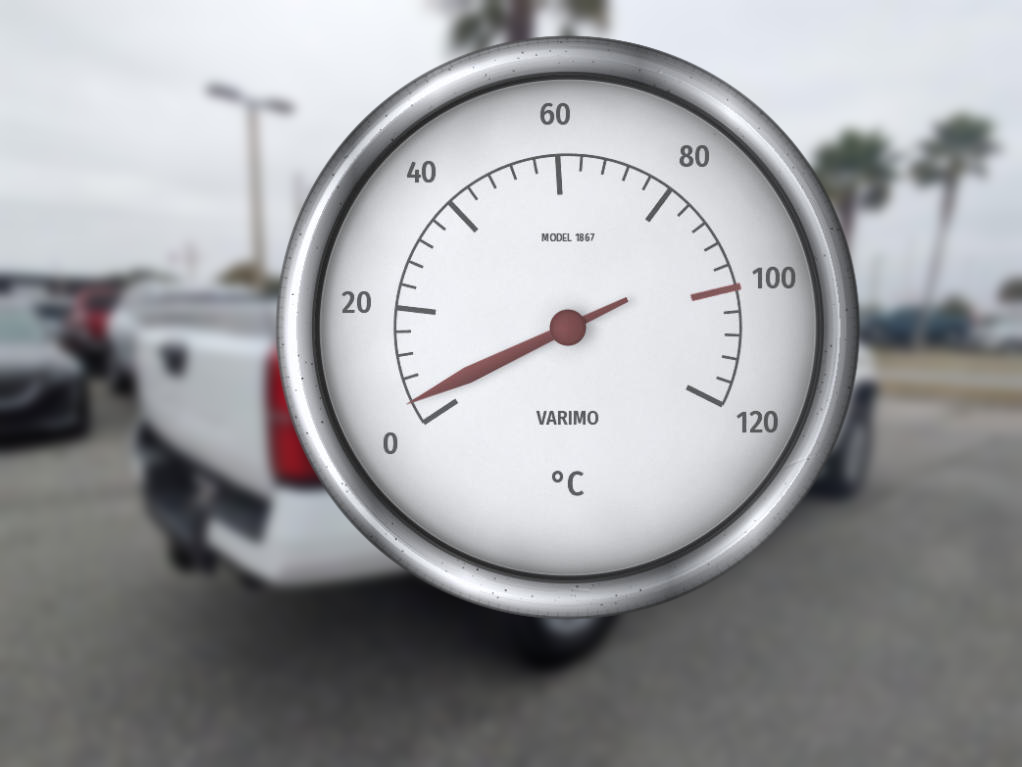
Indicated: {"value": 4, "unit": "°C"}
